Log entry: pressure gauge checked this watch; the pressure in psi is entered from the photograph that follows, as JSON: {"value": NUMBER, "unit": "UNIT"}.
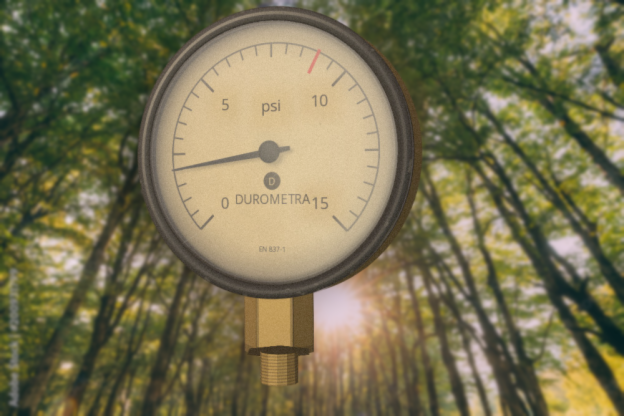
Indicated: {"value": 2, "unit": "psi"}
